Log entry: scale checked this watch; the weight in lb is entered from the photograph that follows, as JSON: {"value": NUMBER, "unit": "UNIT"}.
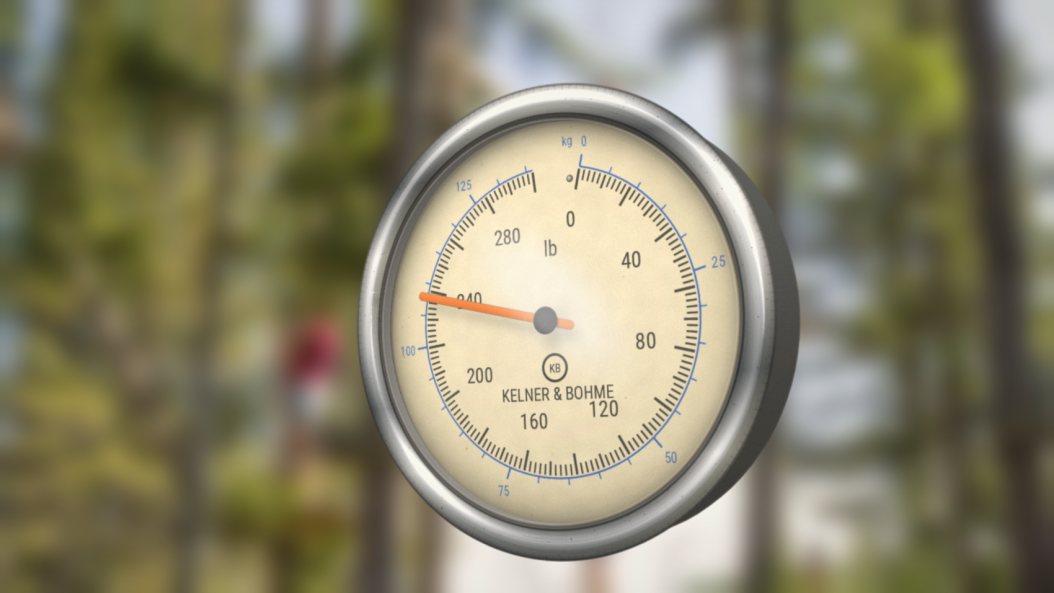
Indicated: {"value": 238, "unit": "lb"}
